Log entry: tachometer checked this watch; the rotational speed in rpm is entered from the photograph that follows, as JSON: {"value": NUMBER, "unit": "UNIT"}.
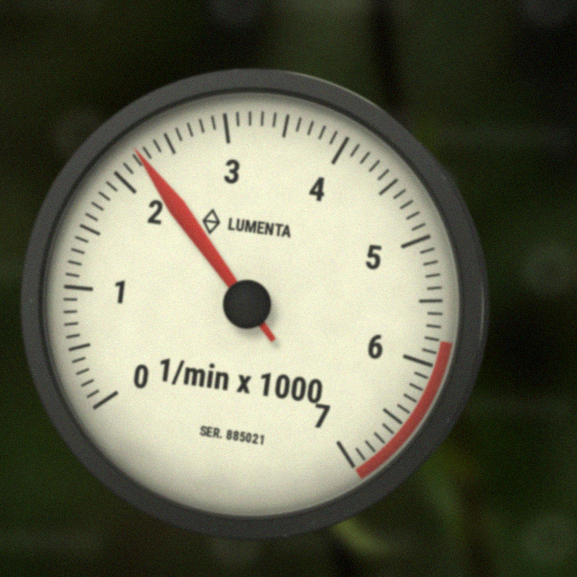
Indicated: {"value": 2250, "unit": "rpm"}
